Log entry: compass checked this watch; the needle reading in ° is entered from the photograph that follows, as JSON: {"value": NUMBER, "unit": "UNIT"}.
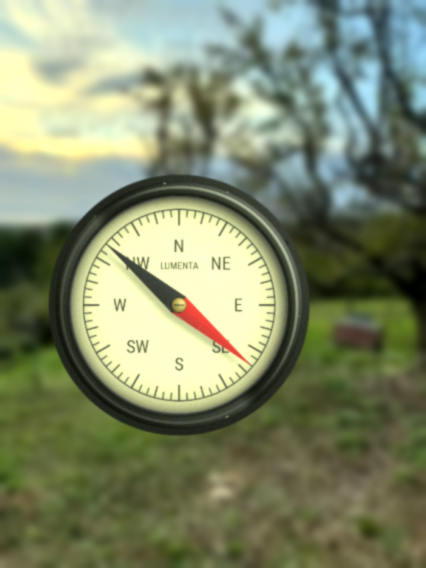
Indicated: {"value": 130, "unit": "°"}
